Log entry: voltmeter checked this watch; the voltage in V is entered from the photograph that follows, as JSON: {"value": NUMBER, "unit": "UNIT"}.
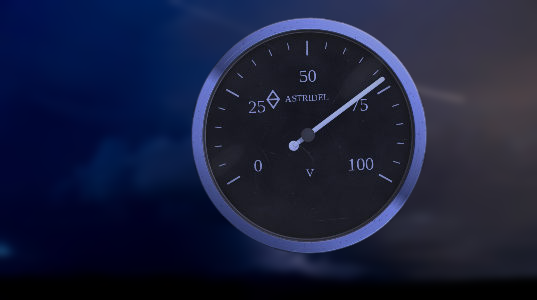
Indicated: {"value": 72.5, "unit": "V"}
